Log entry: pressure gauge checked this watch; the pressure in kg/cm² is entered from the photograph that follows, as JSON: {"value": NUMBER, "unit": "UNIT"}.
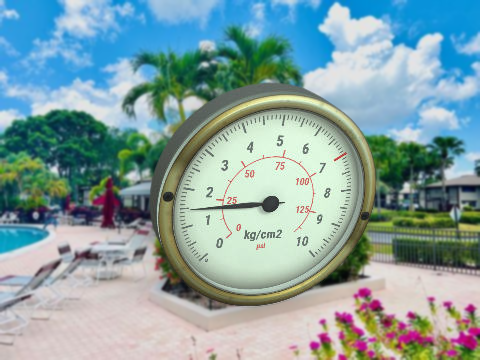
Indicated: {"value": 1.5, "unit": "kg/cm²"}
